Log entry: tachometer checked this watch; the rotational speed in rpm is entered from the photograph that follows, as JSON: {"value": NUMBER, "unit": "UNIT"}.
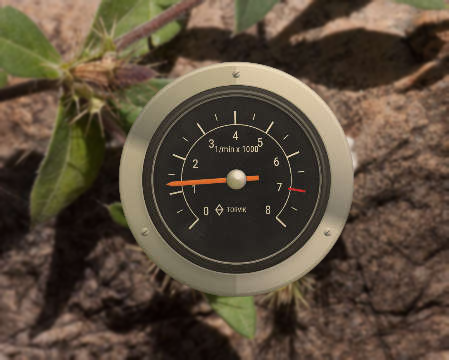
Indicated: {"value": 1250, "unit": "rpm"}
